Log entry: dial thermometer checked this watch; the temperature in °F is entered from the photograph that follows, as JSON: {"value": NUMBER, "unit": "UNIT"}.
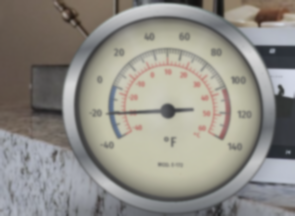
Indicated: {"value": -20, "unit": "°F"}
